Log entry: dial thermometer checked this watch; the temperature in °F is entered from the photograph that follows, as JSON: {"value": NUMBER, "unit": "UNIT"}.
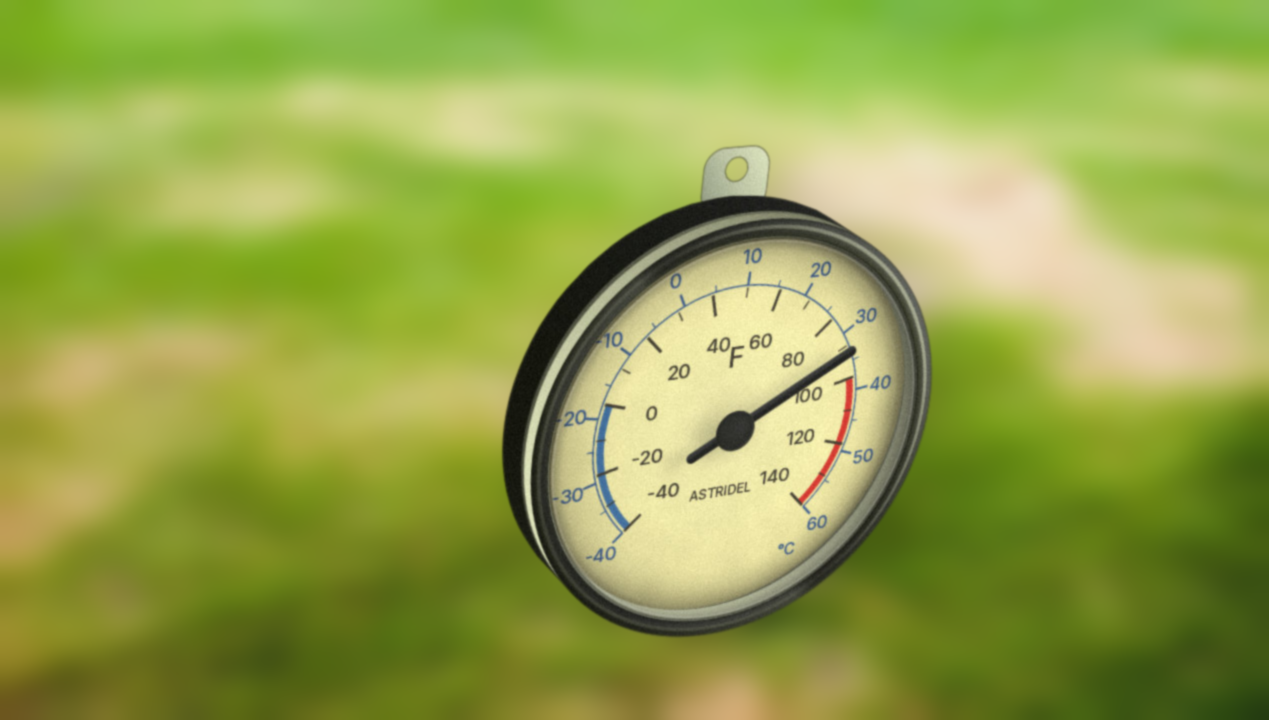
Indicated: {"value": 90, "unit": "°F"}
